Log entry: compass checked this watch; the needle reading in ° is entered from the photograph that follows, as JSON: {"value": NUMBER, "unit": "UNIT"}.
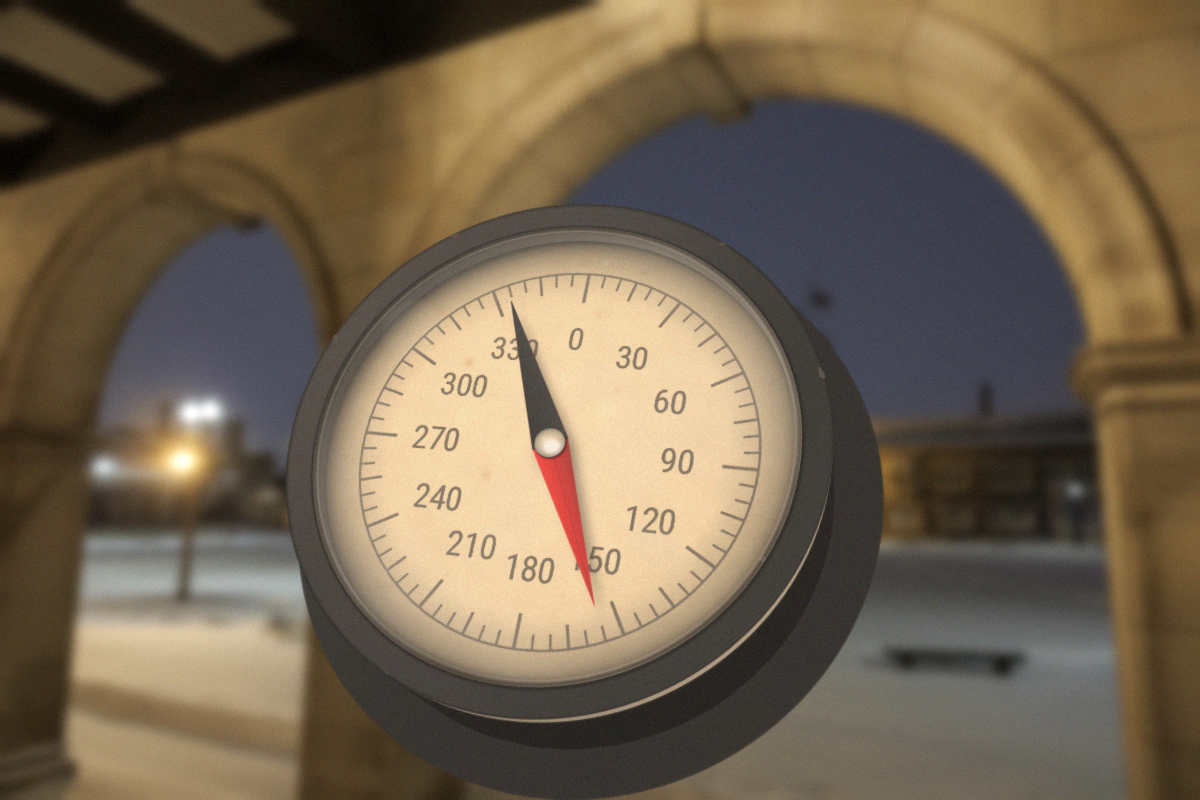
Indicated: {"value": 155, "unit": "°"}
